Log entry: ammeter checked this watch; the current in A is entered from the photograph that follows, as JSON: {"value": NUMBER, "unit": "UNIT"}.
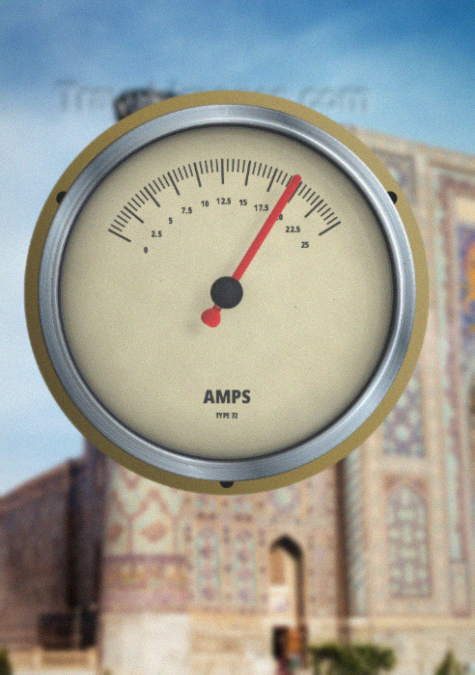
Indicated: {"value": 19.5, "unit": "A"}
